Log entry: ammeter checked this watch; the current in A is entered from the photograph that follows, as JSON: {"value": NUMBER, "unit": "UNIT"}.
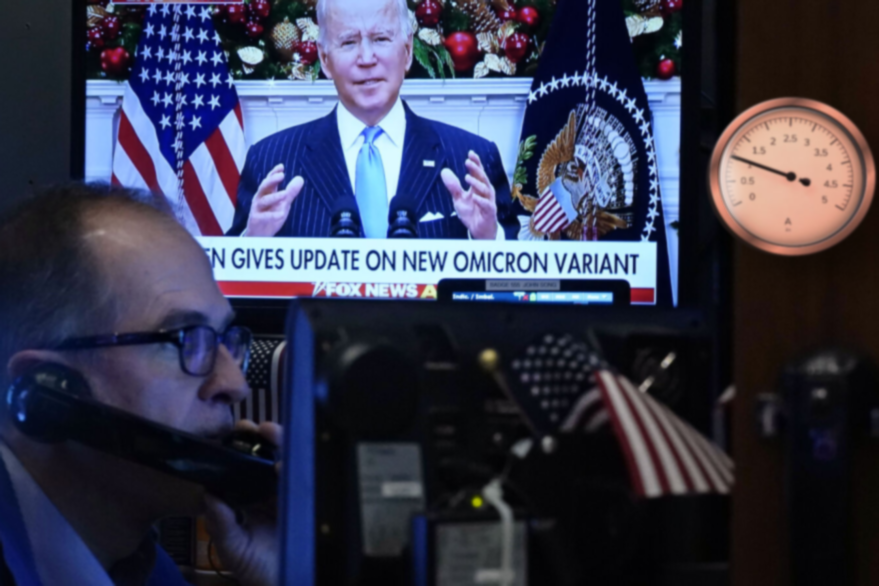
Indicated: {"value": 1, "unit": "A"}
